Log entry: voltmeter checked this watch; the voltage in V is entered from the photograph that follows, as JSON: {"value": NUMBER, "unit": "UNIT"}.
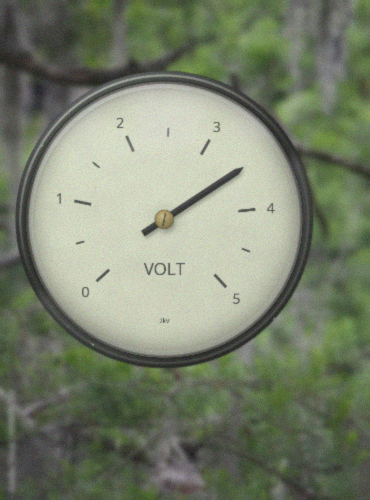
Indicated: {"value": 3.5, "unit": "V"}
